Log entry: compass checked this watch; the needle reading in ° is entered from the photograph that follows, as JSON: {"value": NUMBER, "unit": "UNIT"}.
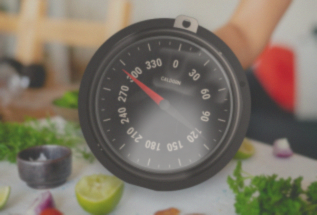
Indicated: {"value": 295, "unit": "°"}
